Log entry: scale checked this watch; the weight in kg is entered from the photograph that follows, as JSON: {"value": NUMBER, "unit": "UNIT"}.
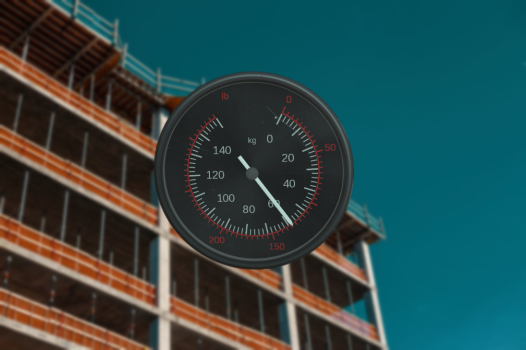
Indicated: {"value": 58, "unit": "kg"}
